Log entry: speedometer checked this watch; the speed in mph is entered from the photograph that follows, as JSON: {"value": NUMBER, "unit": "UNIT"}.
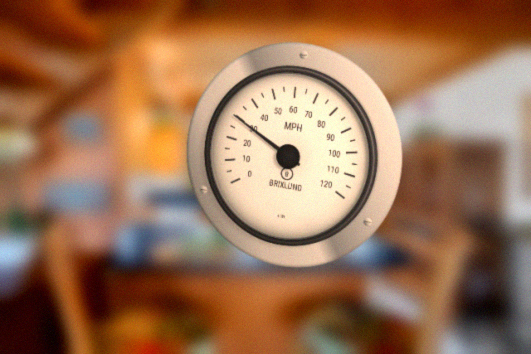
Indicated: {"value": 30, "unit": "mph"}
